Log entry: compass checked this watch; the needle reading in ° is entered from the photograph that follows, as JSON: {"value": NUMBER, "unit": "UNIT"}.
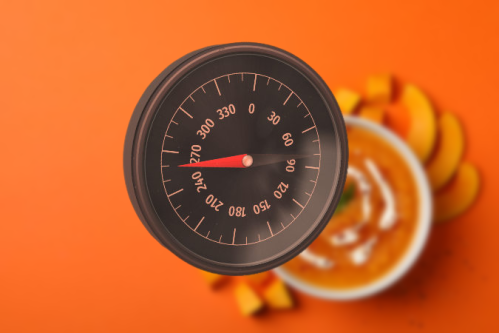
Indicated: {"value": 260, "unit": "°"}
